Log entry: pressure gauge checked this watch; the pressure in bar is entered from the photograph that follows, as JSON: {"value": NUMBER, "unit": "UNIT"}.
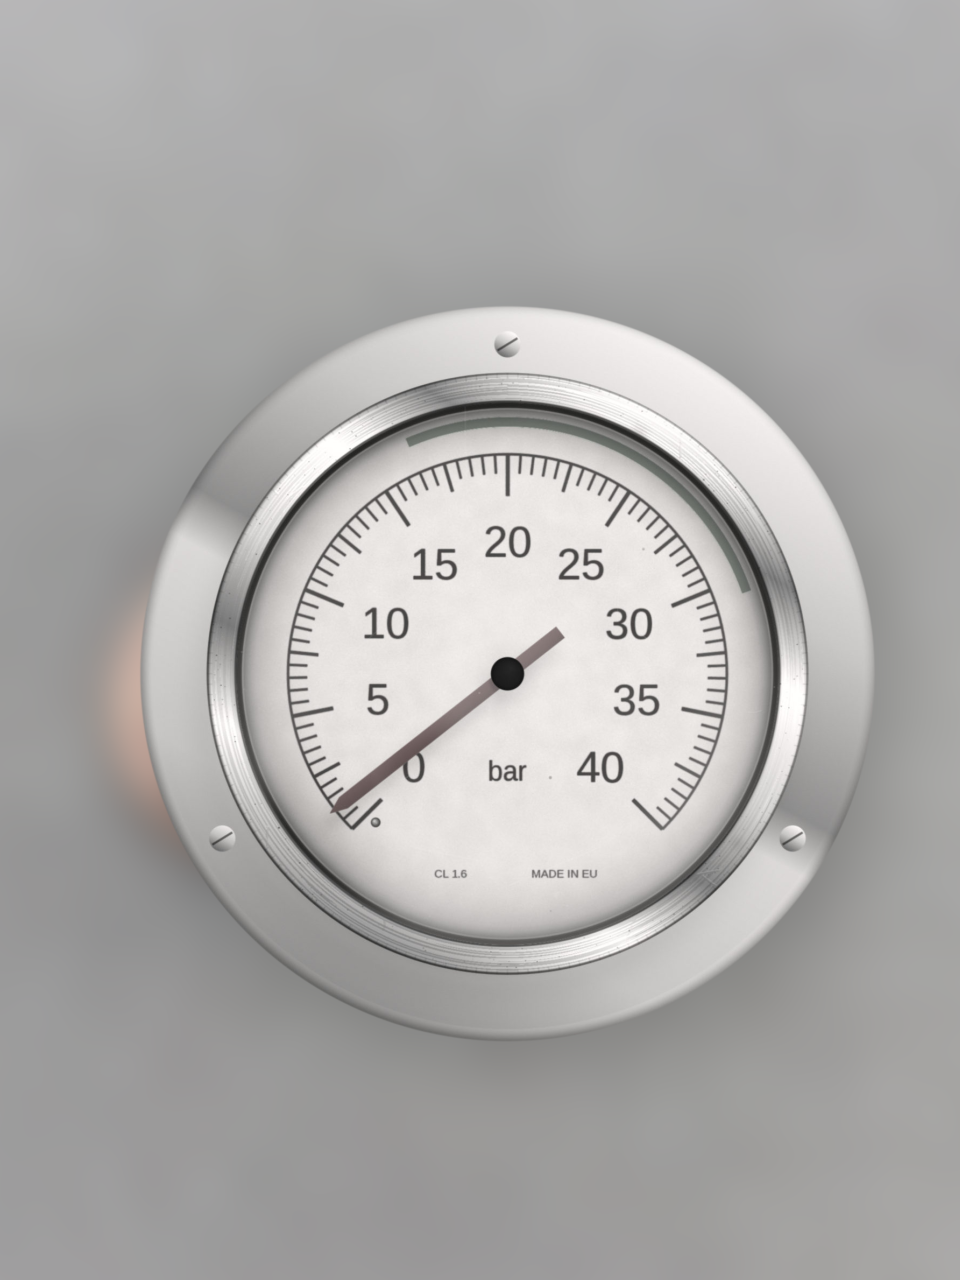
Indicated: {"value": 1, "unit": "bar"}
